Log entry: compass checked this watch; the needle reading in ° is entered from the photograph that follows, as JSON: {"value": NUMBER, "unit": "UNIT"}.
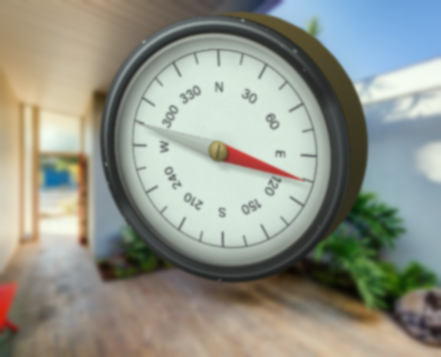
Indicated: {"value": 105, "unit": "°"}
